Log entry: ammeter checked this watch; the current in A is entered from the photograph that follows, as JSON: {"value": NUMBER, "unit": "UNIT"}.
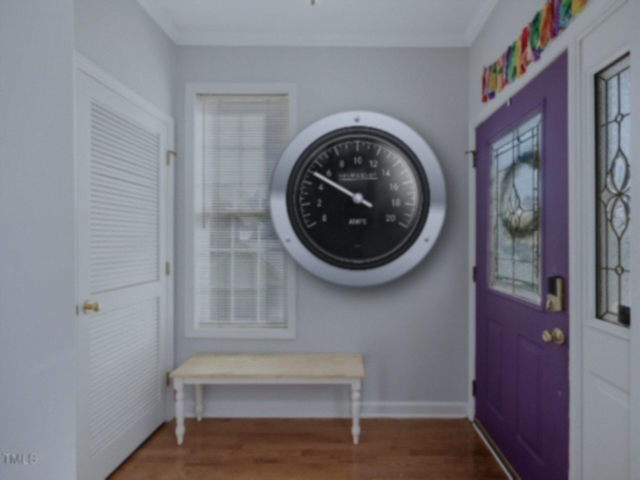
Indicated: {"value": 5, "unit": "A"}
